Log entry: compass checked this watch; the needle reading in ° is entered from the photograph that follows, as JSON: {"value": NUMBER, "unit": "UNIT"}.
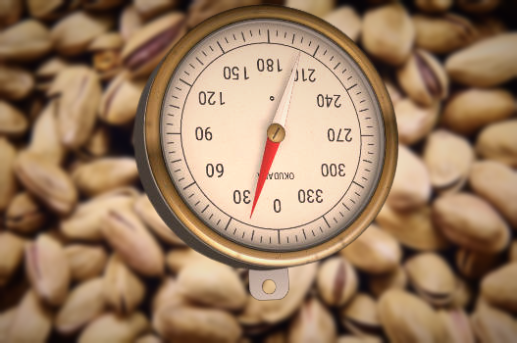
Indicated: {"value": 20, "unit": "°"}
